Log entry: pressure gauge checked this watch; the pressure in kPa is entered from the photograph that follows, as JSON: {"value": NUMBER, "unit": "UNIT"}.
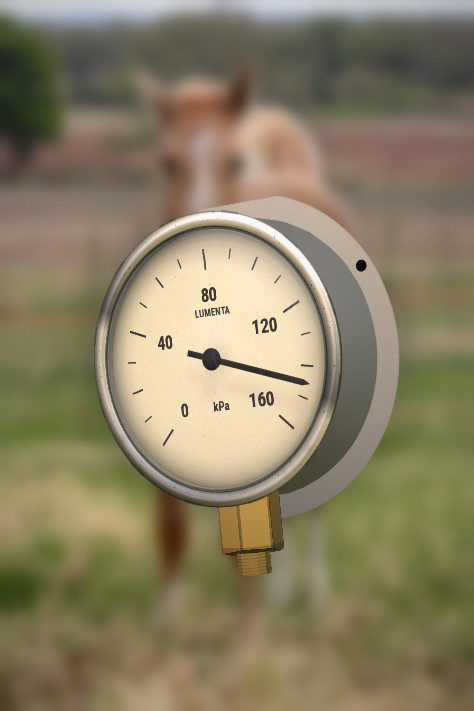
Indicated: {"value": 145, "unit": "kPa"}
